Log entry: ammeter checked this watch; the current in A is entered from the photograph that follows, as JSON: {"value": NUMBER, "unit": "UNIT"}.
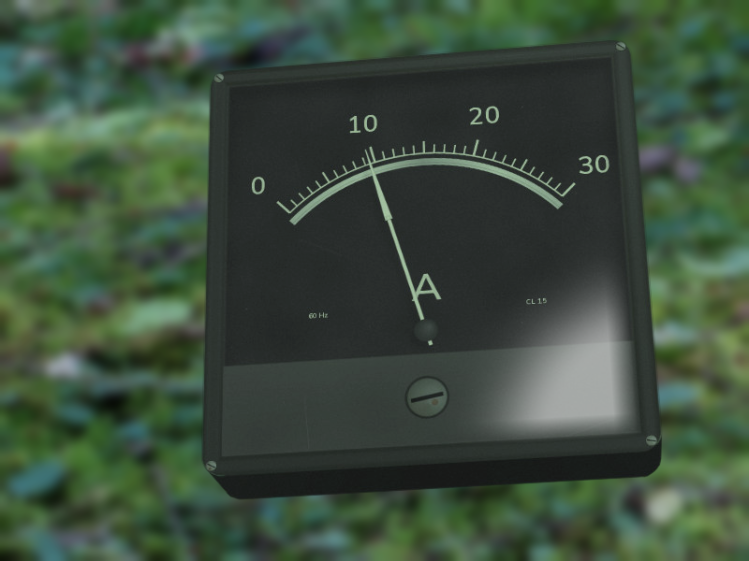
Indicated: {"value": 9.5, "unit": "A"}
